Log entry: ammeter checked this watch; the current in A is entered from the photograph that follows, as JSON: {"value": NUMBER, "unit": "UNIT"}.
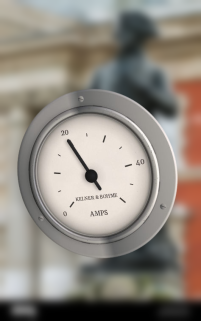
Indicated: {"value": 20, "unit": "A"}
